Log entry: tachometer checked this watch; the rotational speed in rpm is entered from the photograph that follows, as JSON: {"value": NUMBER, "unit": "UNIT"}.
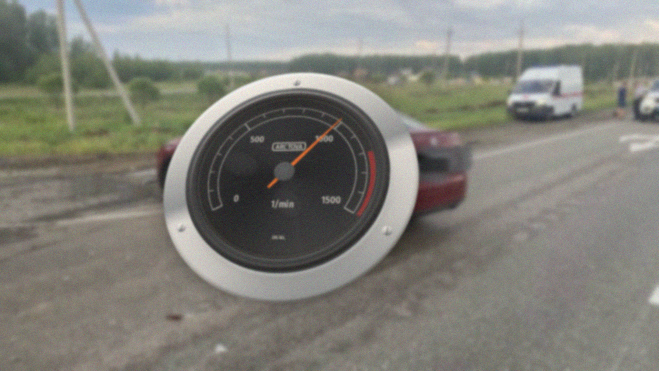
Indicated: {"value": 1000, "unit": "rpm"}
